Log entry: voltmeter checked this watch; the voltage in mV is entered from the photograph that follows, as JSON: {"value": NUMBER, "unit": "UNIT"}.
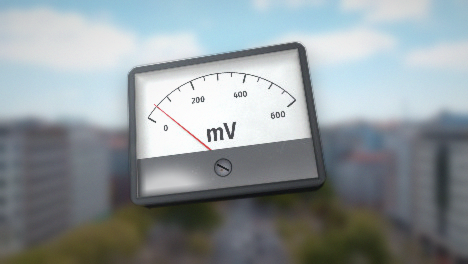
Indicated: {"value": 50, "unit": "mV"}
